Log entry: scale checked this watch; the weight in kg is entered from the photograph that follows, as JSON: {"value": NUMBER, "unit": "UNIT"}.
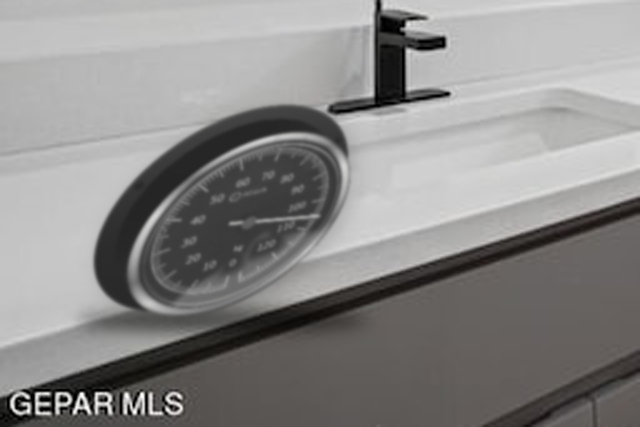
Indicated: {"value": 105, "unit": "kg"}
